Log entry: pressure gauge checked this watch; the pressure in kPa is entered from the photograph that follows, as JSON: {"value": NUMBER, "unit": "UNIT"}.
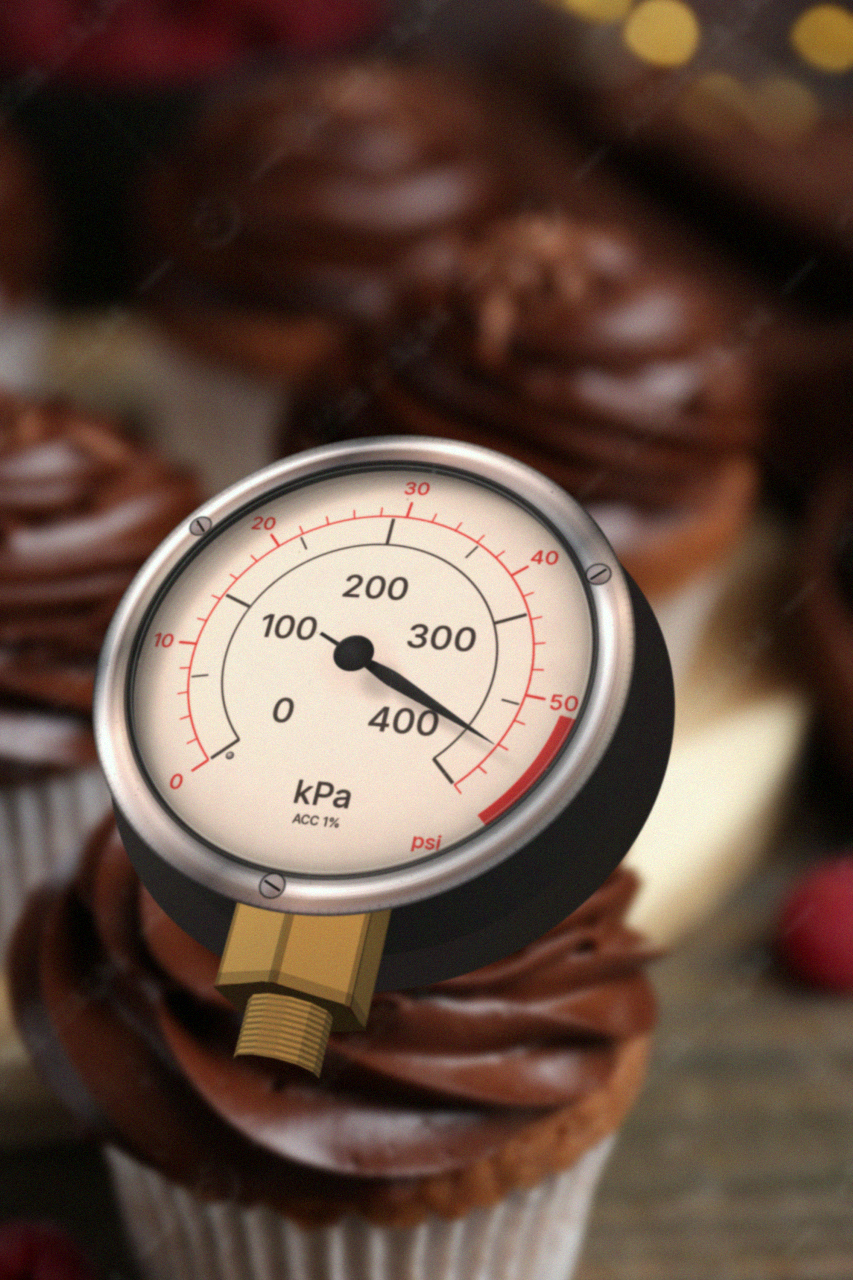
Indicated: {"value": 375, "unit": "kPa"}
